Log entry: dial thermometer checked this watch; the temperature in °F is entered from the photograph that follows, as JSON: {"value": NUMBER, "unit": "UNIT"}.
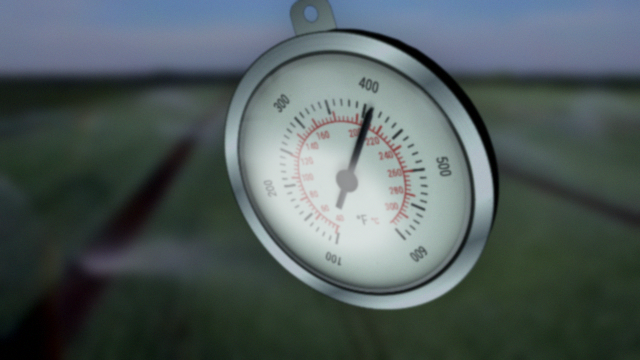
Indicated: {"value": 410, "unit": "°F"}
